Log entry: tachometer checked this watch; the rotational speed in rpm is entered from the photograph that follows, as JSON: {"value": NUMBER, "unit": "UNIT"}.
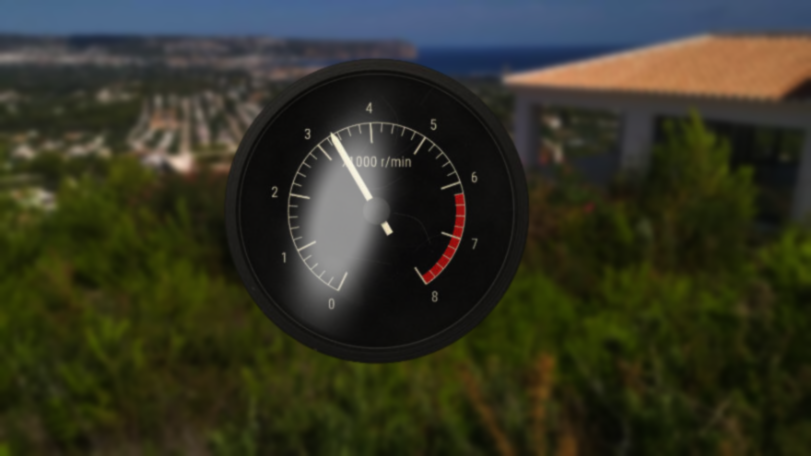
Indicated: {"value": 3300, "unit": "rpm"}
